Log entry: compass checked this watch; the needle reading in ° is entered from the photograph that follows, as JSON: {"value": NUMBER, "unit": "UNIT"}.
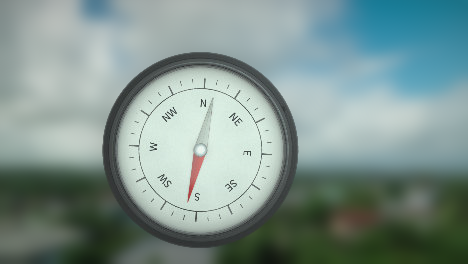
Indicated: {"value": 190, "unit": "°"}
